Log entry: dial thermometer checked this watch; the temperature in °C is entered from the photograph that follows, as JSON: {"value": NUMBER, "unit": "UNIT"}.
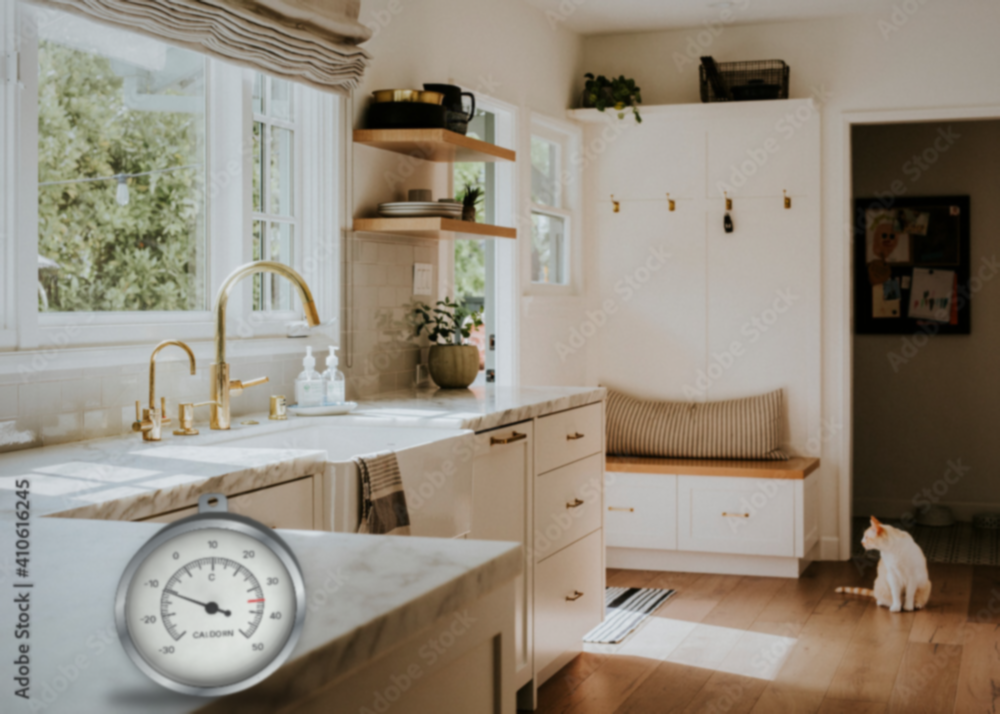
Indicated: {"value": -10, "unit": "°C"}
